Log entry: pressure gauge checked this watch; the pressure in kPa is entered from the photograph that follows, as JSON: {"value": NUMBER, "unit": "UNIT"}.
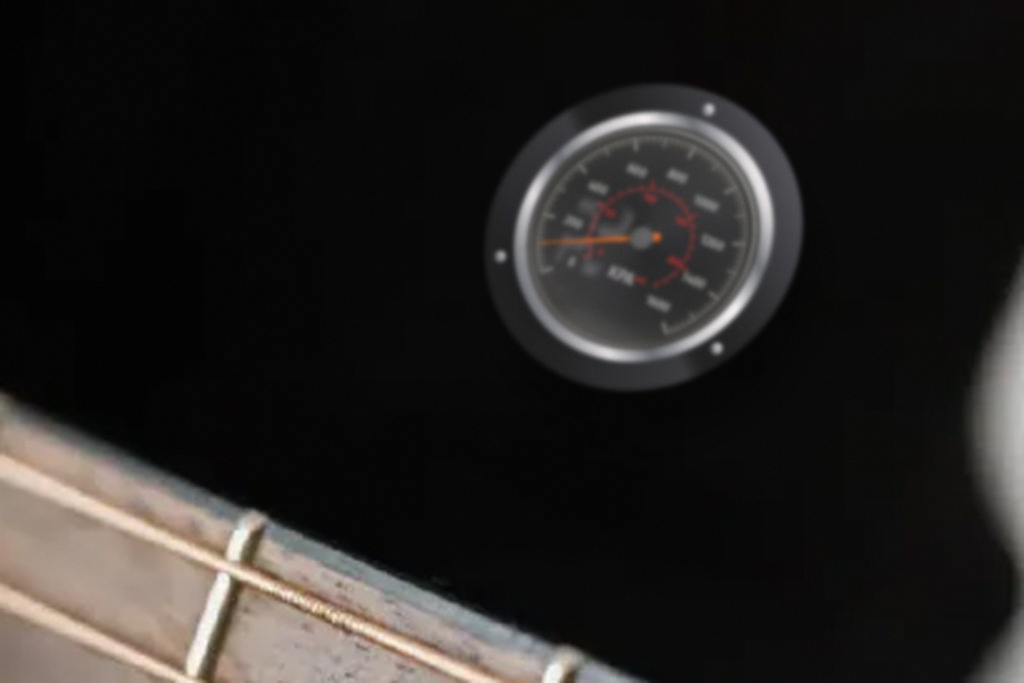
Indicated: {"value": 100, "unit": "kPa"}
